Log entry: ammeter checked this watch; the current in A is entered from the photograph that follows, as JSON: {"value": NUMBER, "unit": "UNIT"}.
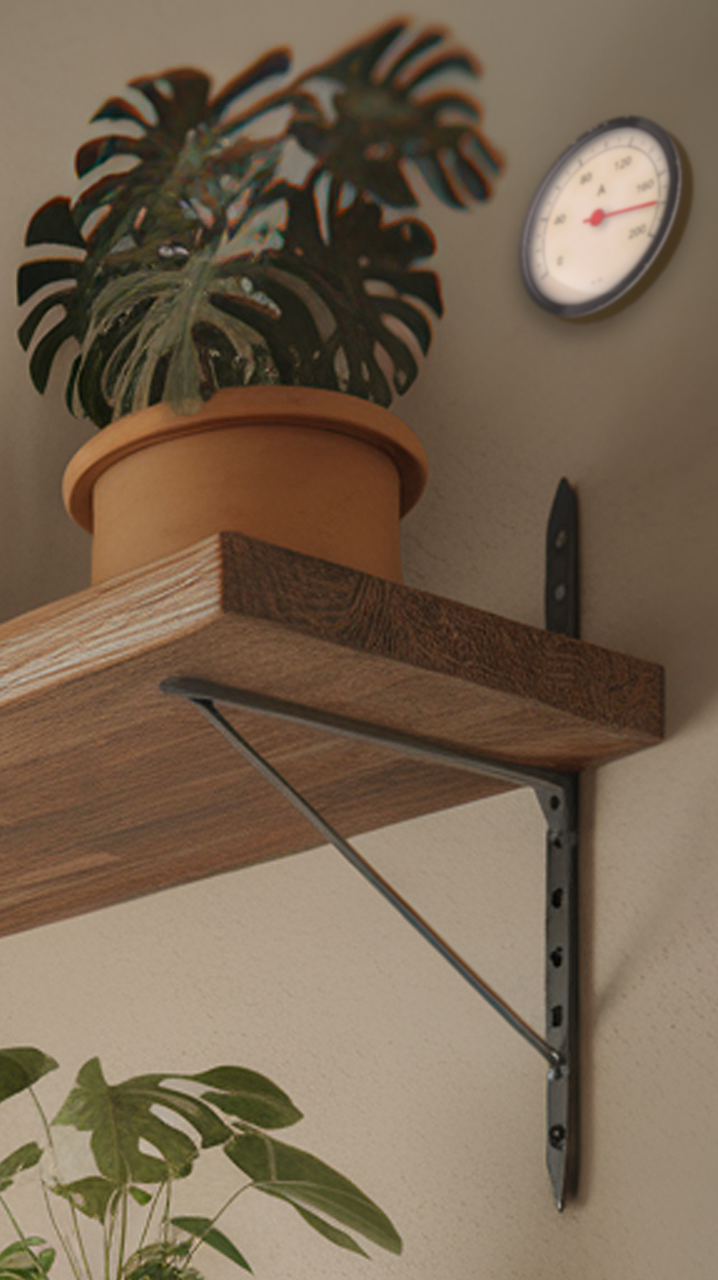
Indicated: {"value": 180, "unit": "A"}
